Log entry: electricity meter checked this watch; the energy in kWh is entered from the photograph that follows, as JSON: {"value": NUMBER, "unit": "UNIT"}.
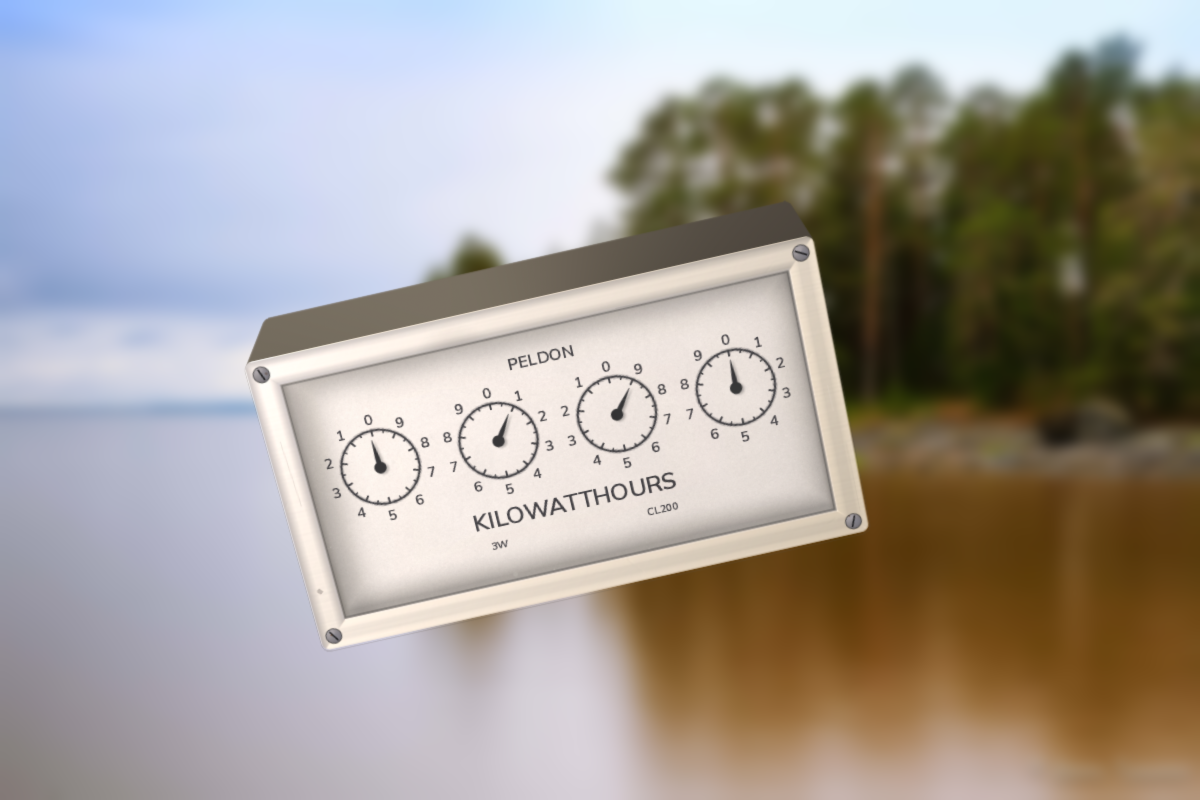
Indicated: {"value": 90, "unit": "kWh"}
